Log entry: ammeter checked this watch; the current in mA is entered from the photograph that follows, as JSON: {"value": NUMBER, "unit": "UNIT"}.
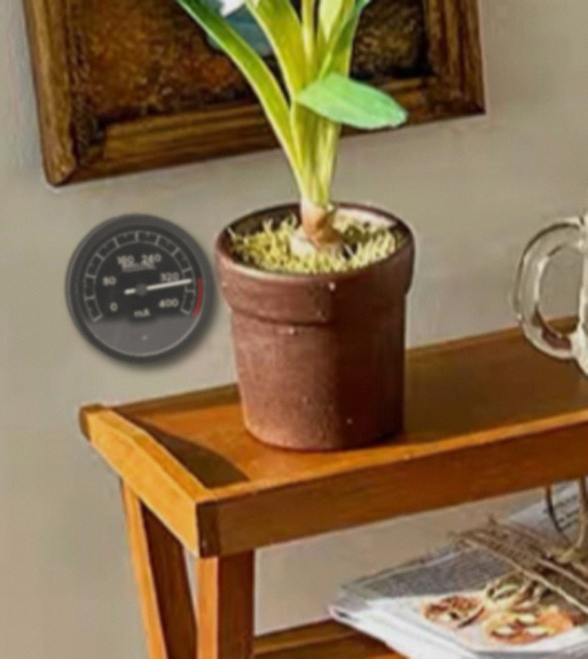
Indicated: {"value": 340, "unit": "mA"}
